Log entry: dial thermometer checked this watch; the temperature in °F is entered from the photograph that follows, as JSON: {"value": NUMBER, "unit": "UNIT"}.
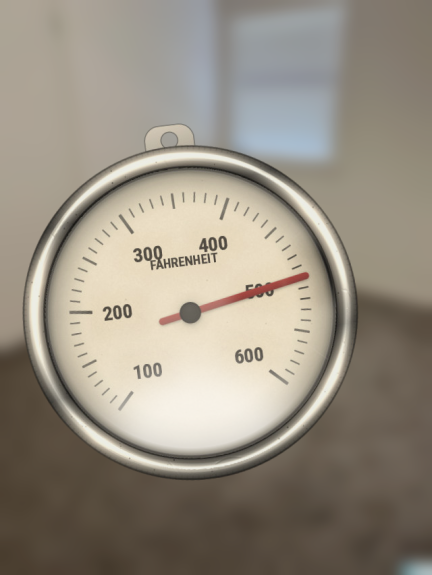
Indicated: {"value": 500, "unit": "°F"}
